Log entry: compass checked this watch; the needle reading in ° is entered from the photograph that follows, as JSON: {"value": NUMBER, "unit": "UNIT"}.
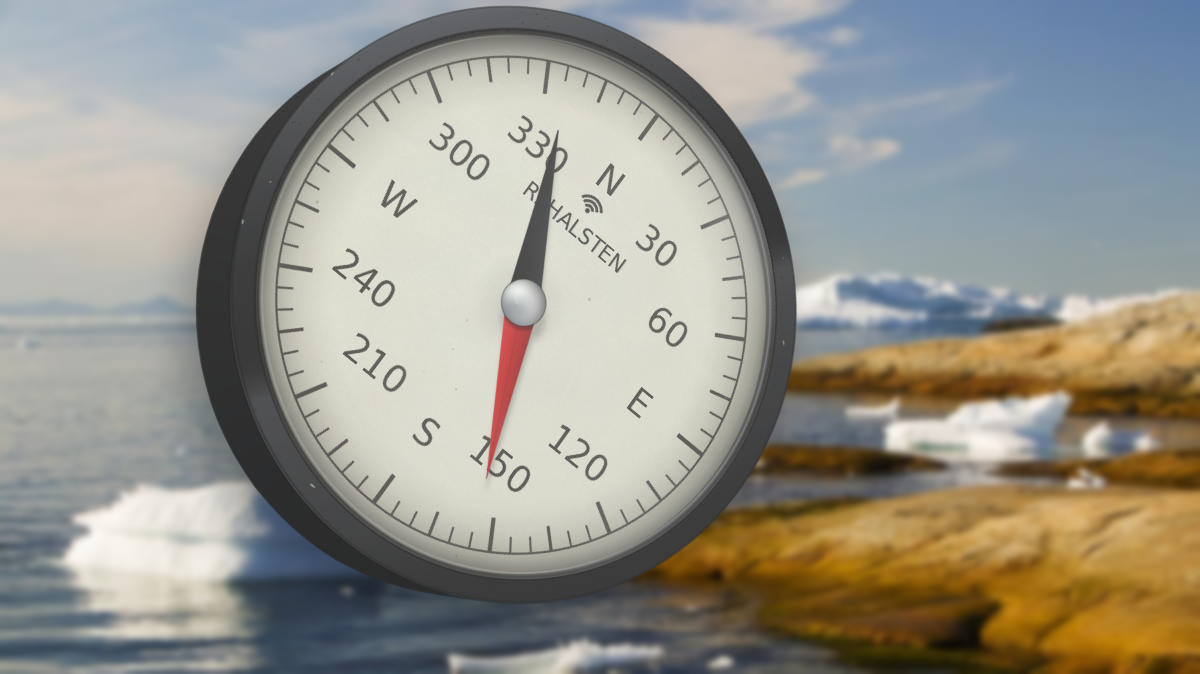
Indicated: {"value": 155, "unit": "°"}
